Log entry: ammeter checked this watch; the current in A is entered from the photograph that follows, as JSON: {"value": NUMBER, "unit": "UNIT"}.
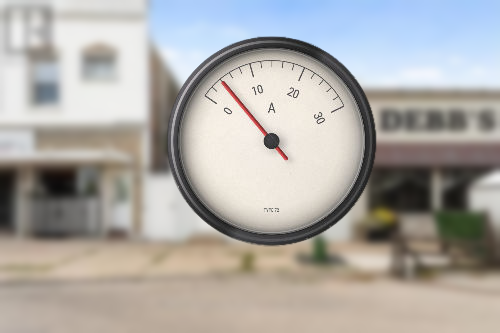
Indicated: {"value": 4, "unit": "A"}
